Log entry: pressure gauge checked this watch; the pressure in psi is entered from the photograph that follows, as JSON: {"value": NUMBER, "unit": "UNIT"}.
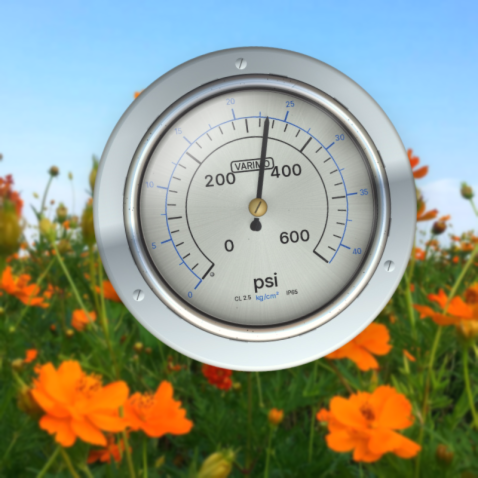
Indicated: {"value": 330, "unit": "psi"}
